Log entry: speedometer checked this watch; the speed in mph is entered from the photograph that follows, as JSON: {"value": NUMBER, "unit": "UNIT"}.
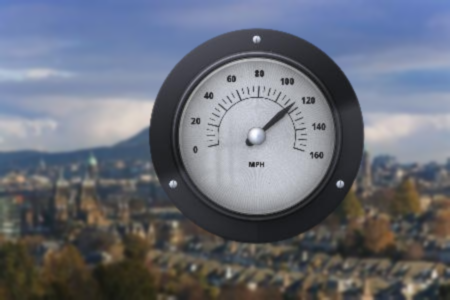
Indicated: {"value": 115, "unit": "mph"}
